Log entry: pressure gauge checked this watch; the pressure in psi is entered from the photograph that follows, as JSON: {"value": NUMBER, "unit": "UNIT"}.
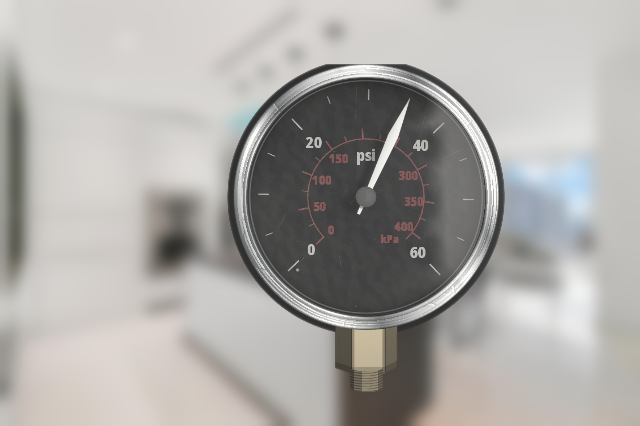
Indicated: {"value": 35, "unit": "psi"}
